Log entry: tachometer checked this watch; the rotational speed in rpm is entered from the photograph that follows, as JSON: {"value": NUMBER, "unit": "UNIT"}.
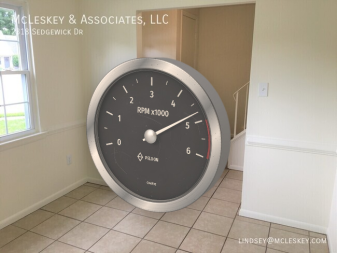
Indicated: {"value": 4750, "unit": "rpm"}
